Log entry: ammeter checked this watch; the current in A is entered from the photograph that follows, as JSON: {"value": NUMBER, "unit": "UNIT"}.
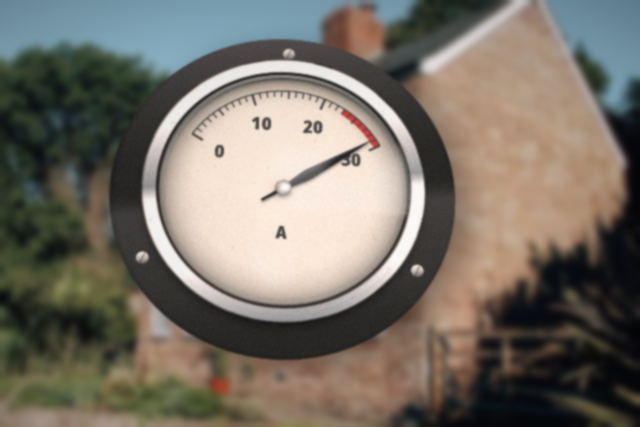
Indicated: {"value": 29, "unit": "A"}
